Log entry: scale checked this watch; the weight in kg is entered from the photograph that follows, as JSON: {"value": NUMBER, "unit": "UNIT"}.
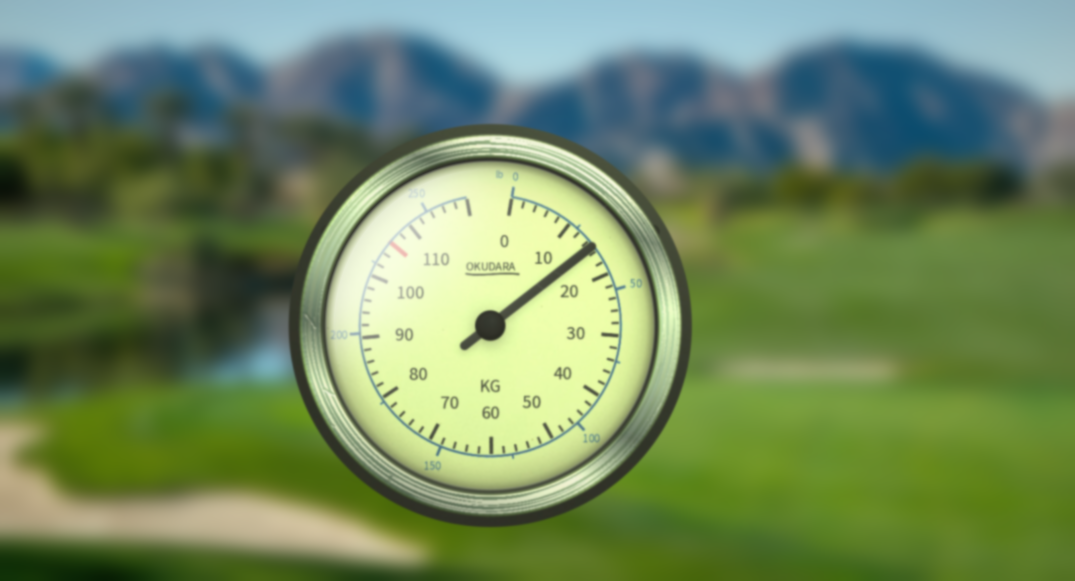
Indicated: {"value": 15, "unit": "kg"}
